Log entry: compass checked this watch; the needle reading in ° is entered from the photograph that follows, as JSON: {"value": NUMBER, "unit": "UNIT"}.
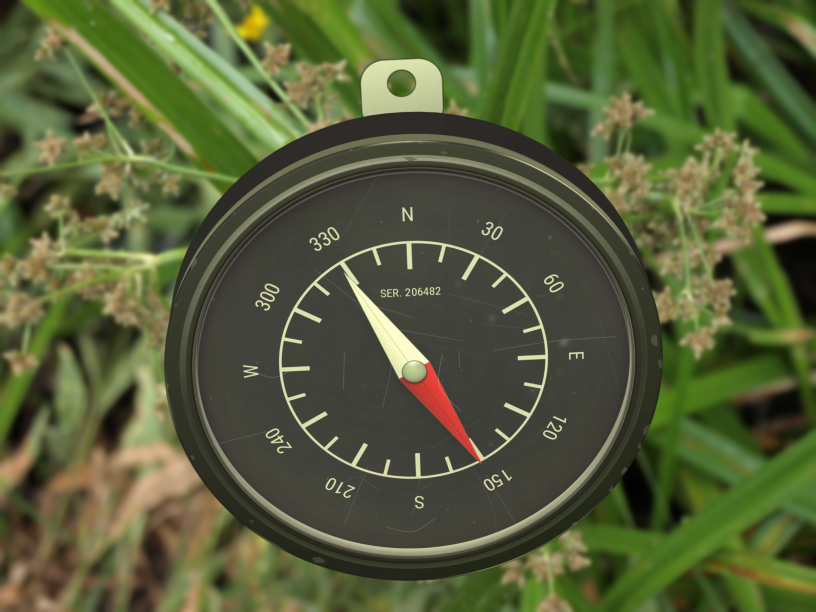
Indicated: {"value": 150, "unit": "°"}
